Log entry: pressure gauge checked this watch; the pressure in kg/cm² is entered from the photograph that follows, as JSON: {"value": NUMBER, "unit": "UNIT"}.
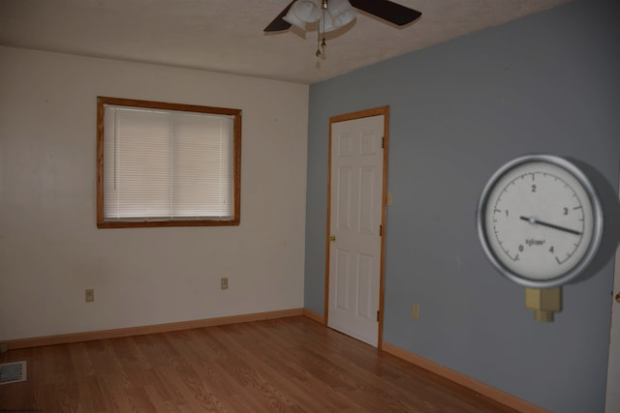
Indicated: {"value": 3.4, "unit": "kg/cm²"}
